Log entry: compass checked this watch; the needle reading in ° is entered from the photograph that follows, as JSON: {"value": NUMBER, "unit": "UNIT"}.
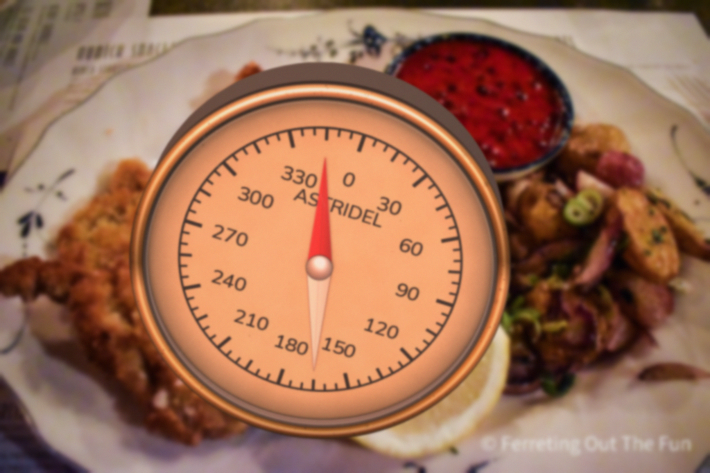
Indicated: {"value": 345, "unit": "°"}
